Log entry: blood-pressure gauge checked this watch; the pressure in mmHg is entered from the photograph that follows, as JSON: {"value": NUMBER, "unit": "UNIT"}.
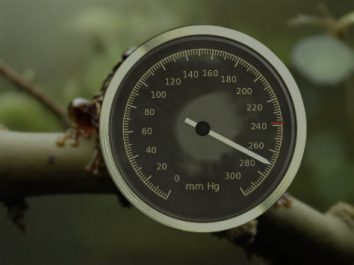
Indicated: {"value": 270, "unit": "mmHg"}
